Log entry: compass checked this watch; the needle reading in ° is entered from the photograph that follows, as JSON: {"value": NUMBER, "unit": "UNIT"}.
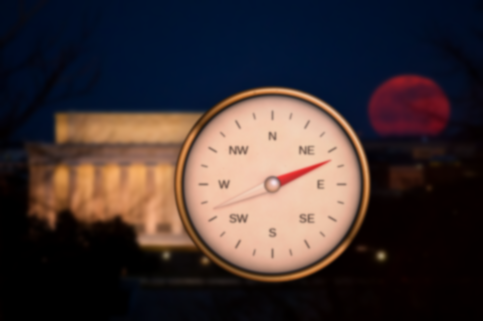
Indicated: {"value": 67.5, "unit": "°"}
